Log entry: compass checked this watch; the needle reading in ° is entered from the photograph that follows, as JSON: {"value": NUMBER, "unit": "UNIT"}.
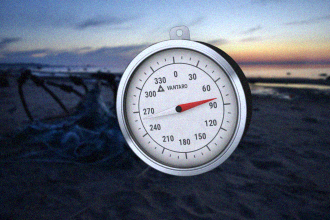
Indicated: {"value": 80, "unit": "°"}
